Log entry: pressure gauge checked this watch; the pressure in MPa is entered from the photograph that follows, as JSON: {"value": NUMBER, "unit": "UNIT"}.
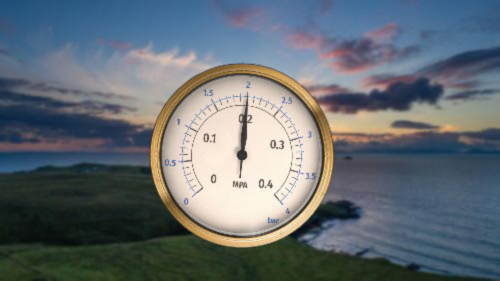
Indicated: {"value": 0.2, "unit": "MPa"}
